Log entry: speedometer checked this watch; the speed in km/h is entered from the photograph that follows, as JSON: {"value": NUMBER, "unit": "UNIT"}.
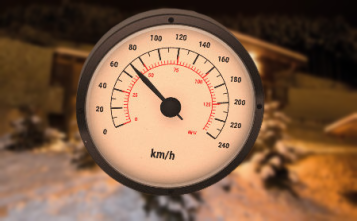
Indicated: {"value": 70, "unit": "km/h"}
